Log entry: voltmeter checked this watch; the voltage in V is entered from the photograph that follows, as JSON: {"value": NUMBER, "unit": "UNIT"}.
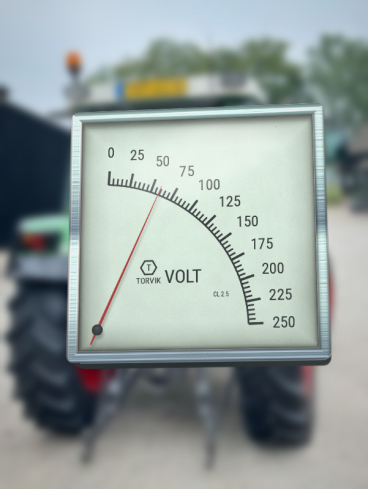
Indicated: {"value": 60, "unit": "V"}
